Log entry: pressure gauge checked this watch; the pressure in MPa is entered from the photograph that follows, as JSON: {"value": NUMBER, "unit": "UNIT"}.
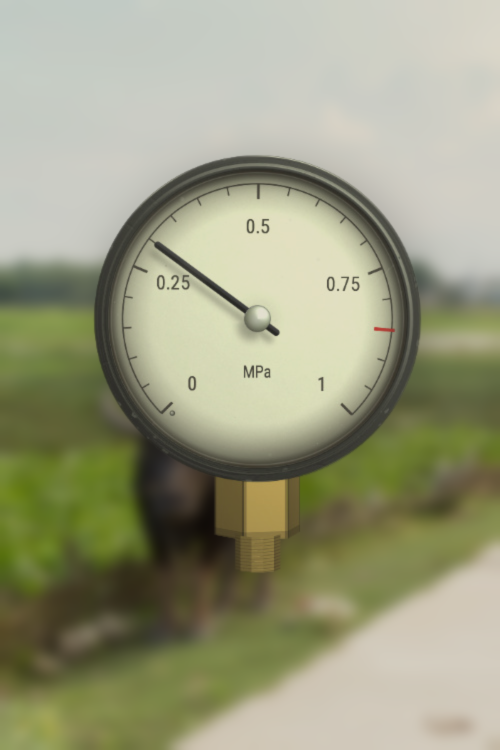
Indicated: {"value": 0.3, "unit": "MPa"}
